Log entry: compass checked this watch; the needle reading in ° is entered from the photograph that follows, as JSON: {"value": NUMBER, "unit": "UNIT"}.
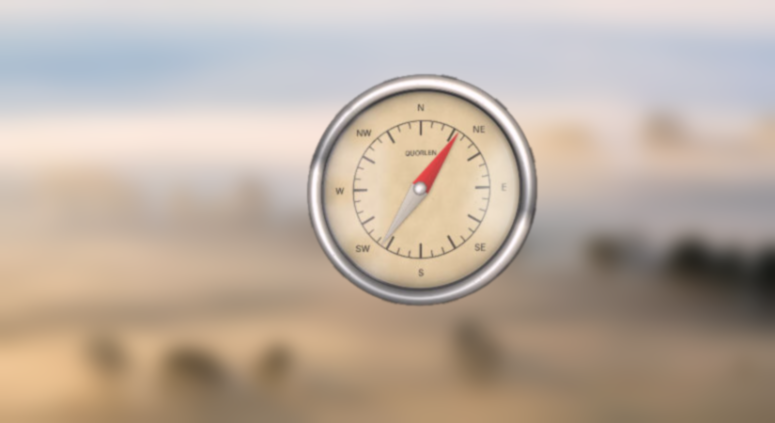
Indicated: {"value": 35, "unit": "°"}
